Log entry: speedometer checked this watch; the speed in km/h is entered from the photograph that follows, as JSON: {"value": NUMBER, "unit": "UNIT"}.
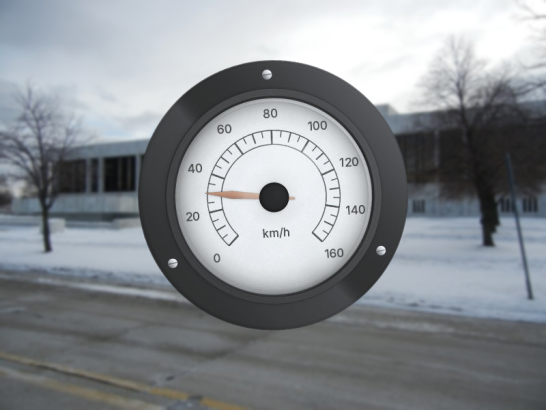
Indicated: {"value": 30, "unit": "km/h"}
